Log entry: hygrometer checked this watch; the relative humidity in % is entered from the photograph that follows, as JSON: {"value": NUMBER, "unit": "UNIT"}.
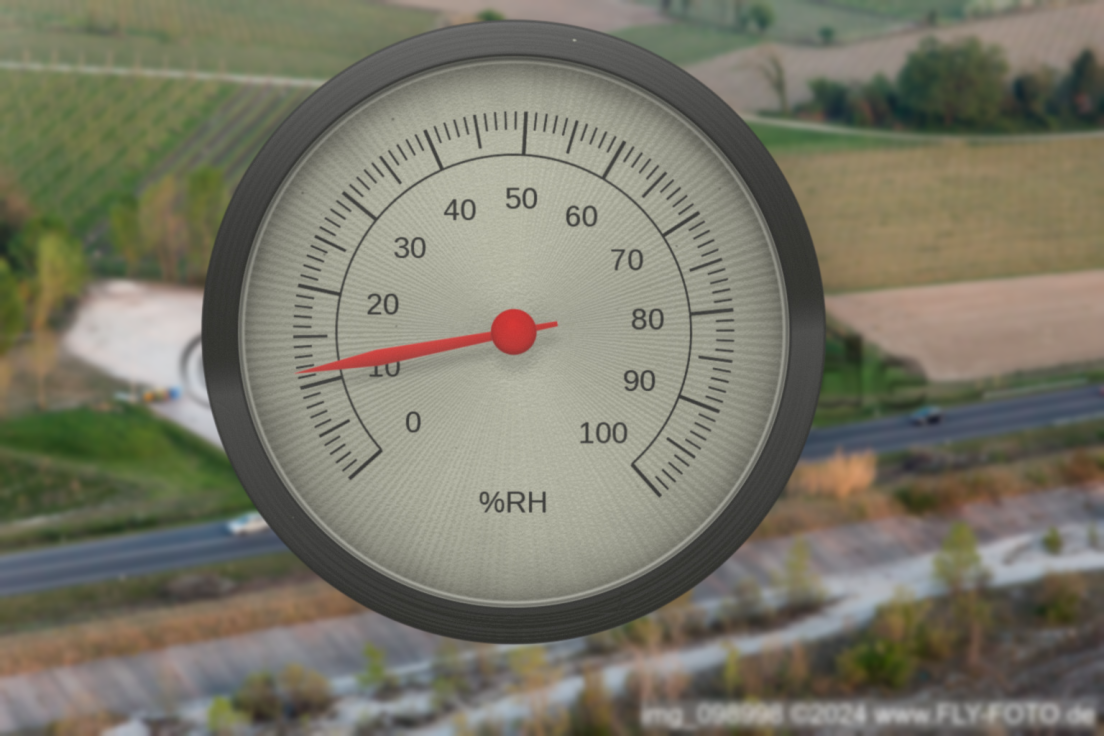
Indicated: {"value": 11.5, "unit": "%"}
